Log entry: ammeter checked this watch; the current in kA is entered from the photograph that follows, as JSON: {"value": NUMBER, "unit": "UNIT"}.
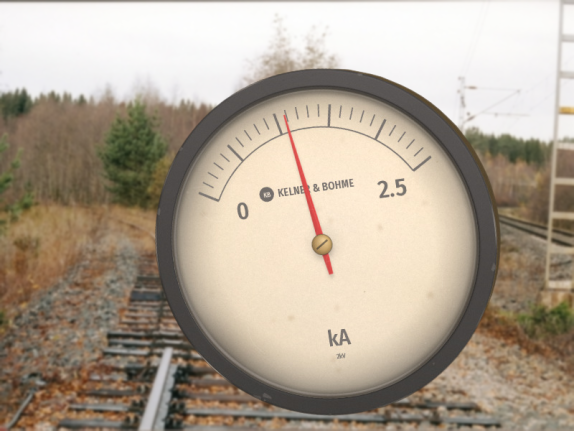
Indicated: {"value": 1.1, "unit": "kA"}
